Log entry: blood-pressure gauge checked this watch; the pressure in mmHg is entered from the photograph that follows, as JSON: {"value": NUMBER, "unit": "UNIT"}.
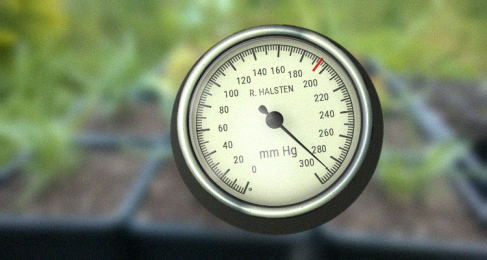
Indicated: {"value": 290, "unit": "mmHg"}
